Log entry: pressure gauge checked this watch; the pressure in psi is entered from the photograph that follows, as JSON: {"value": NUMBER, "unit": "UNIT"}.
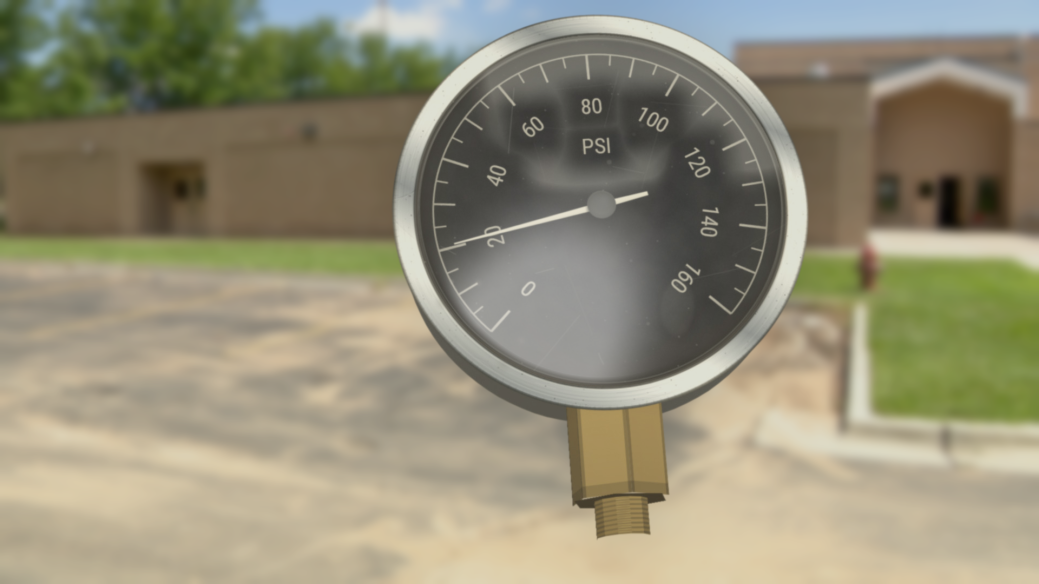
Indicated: {"value": 20, "unit": "psi"}
